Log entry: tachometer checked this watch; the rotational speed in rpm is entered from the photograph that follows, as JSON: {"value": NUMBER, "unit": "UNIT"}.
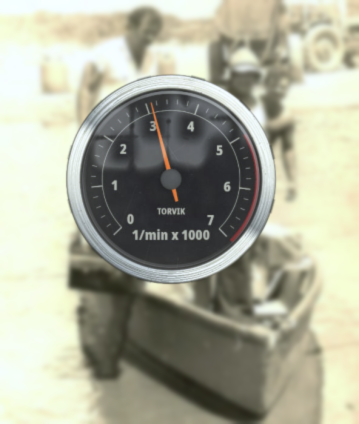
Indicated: {"value": 3100, "unit": "rpm"}
